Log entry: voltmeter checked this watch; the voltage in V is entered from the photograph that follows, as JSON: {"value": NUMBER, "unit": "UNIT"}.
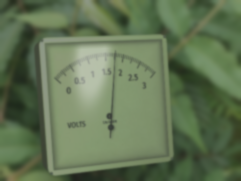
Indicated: {"value": 1.75, "unit": "V"}
